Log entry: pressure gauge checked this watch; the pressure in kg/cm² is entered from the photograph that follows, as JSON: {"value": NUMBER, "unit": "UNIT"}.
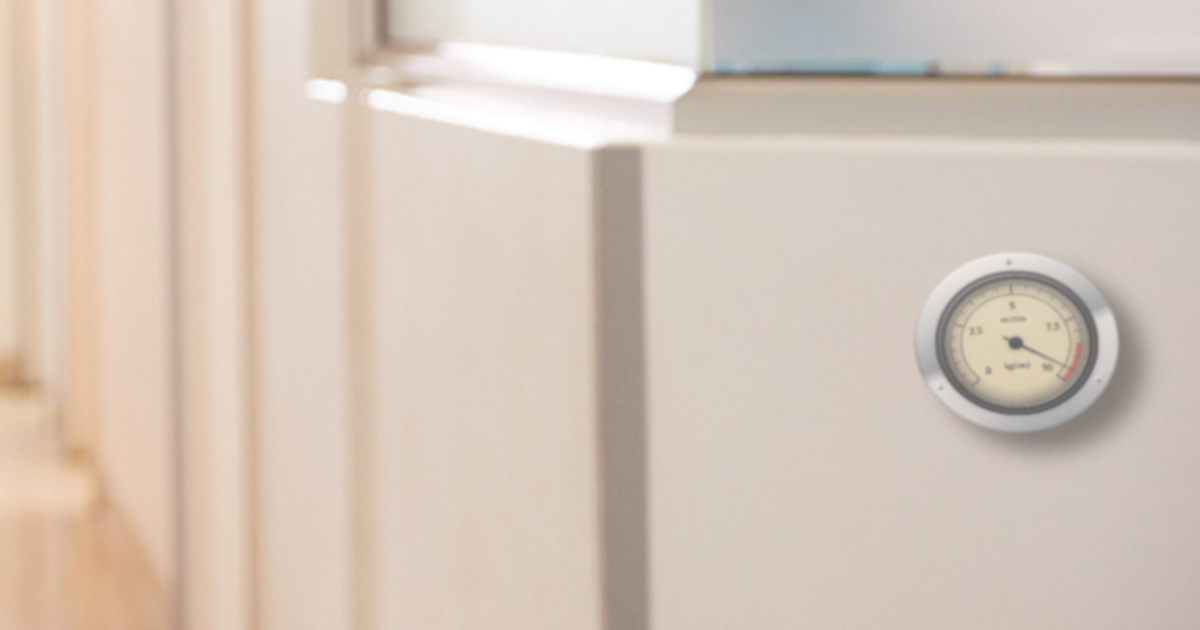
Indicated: {"value": 9.5, "unit": "kg/cm²"}
